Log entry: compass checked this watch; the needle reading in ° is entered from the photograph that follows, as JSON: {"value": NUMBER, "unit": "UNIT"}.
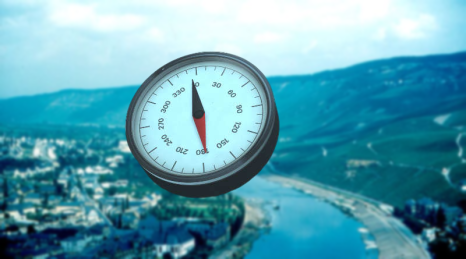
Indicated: {"value": 175, "unit": "°"}
